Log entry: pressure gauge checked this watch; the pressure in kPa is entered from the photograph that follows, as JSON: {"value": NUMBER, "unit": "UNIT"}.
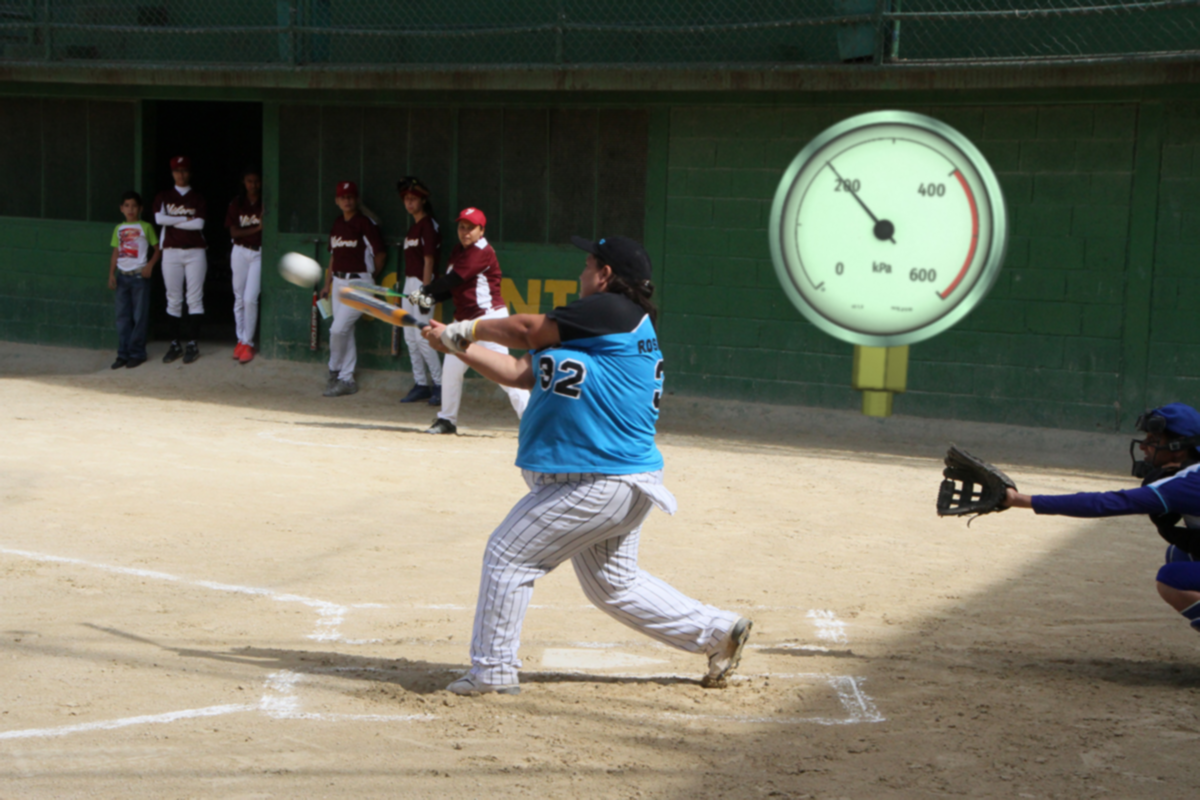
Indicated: {"value": 200, "unit": "kPa"}
